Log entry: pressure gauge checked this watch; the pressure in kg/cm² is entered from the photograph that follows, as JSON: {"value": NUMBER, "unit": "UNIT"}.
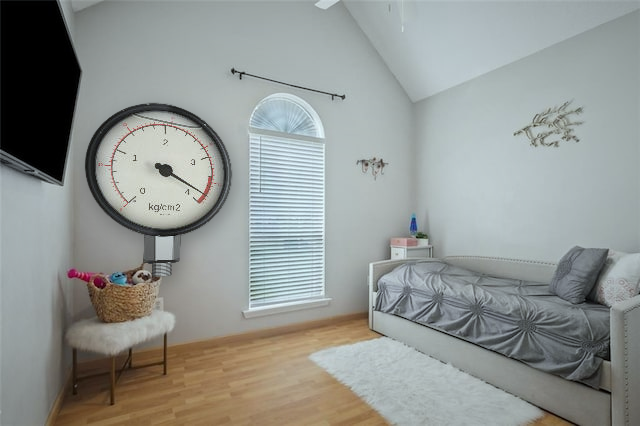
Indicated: {"value": 3.8, "unit": "kg/cm²"}
